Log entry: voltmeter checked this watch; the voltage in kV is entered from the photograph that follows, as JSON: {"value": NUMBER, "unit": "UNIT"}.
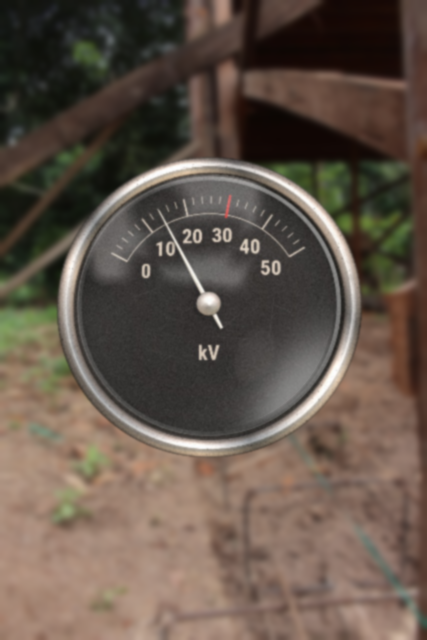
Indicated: {"value": 14, "unit": "kV"}
